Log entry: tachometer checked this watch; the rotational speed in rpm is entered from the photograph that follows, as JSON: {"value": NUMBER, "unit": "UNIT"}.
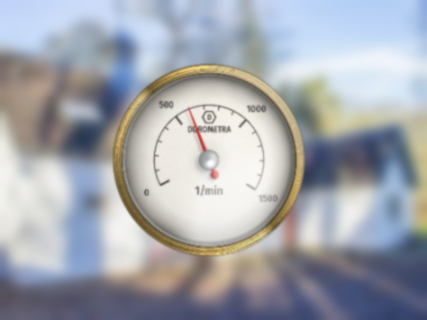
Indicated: {"value": 600, "unit": "rpm"}
